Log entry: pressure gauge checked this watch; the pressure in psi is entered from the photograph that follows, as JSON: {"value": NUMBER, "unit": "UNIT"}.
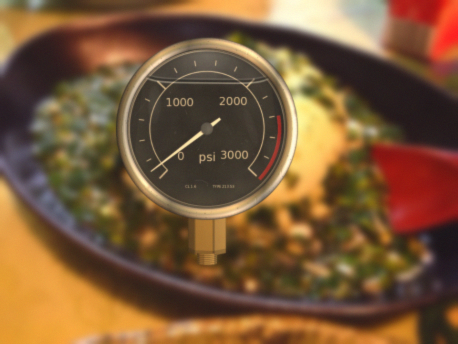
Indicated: {"value": 100, "unit": "psi"}
